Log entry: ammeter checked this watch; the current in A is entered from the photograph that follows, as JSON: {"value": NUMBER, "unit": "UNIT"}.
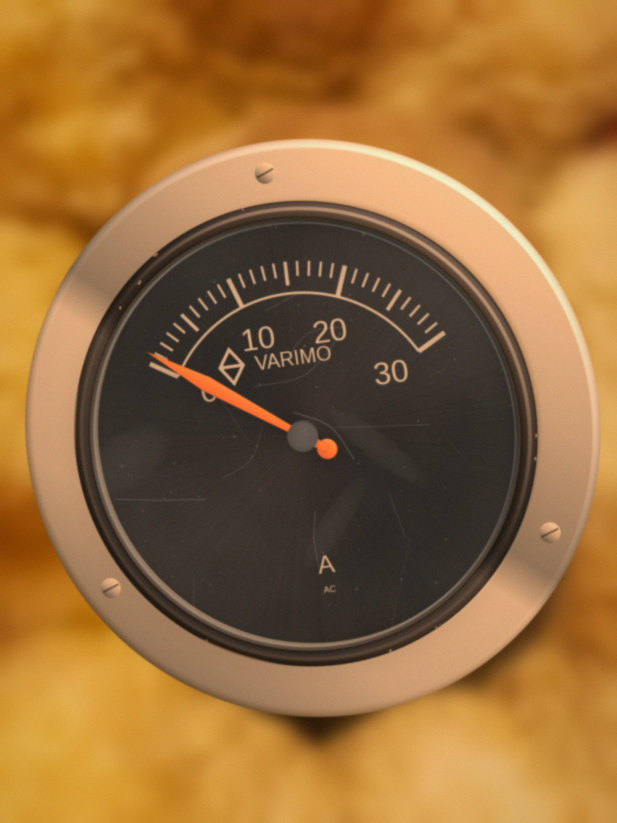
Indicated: {"value": 1, "unit": "A"}
